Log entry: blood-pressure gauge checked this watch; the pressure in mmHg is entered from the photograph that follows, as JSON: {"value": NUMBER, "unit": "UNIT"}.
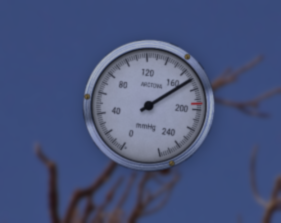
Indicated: {"value": 170, "unit": "mmHg"}
